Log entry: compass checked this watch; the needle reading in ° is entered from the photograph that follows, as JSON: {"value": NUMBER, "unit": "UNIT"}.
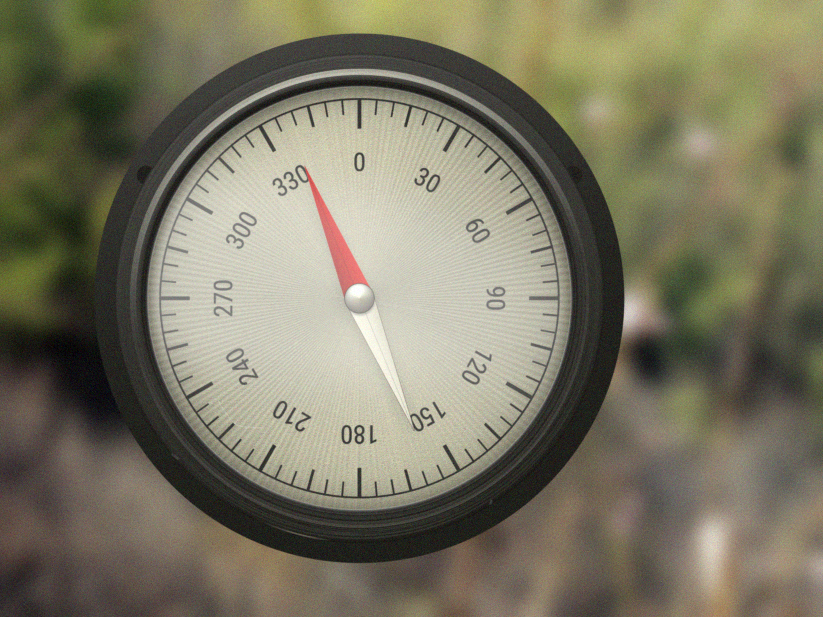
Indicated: {"value": 337.5, "unit": "°"}
